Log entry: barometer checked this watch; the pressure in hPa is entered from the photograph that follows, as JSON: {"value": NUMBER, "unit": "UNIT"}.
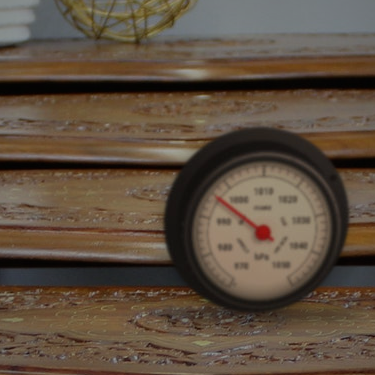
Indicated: {"value": 996, "unit": "hPa"}
